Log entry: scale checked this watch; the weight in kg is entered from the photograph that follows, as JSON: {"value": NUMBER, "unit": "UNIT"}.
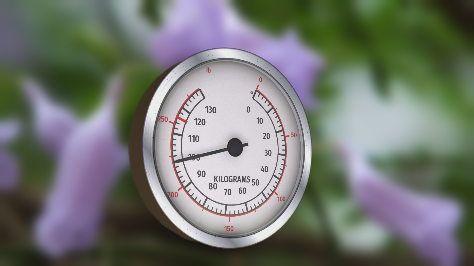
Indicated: {"value": 100, "unit": "kg"}
